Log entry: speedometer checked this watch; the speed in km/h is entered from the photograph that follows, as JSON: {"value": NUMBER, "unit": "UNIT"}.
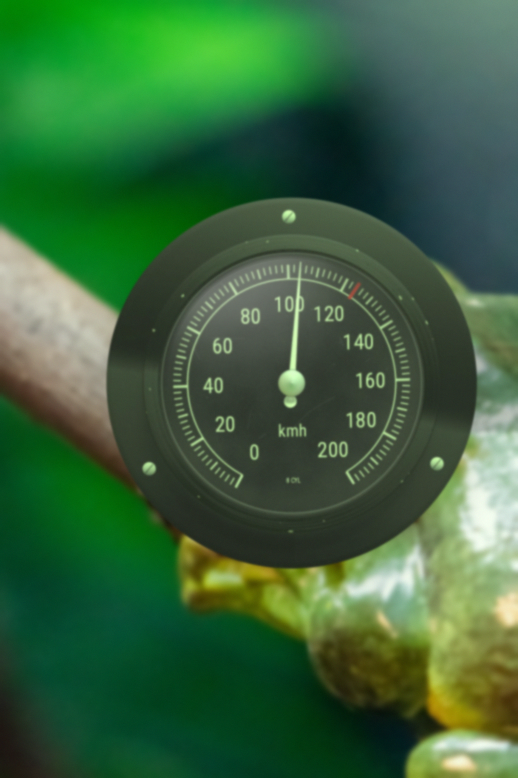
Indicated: {"value": 104, "unit": "km/h"}
